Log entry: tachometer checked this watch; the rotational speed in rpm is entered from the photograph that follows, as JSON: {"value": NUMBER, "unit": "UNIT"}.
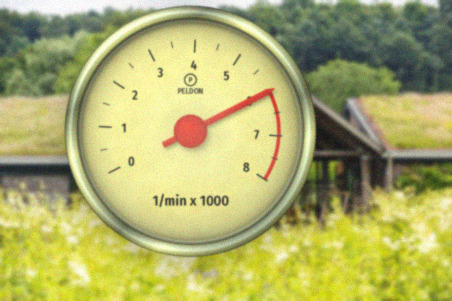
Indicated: {"value": 6000, "unit": "rpm"}
